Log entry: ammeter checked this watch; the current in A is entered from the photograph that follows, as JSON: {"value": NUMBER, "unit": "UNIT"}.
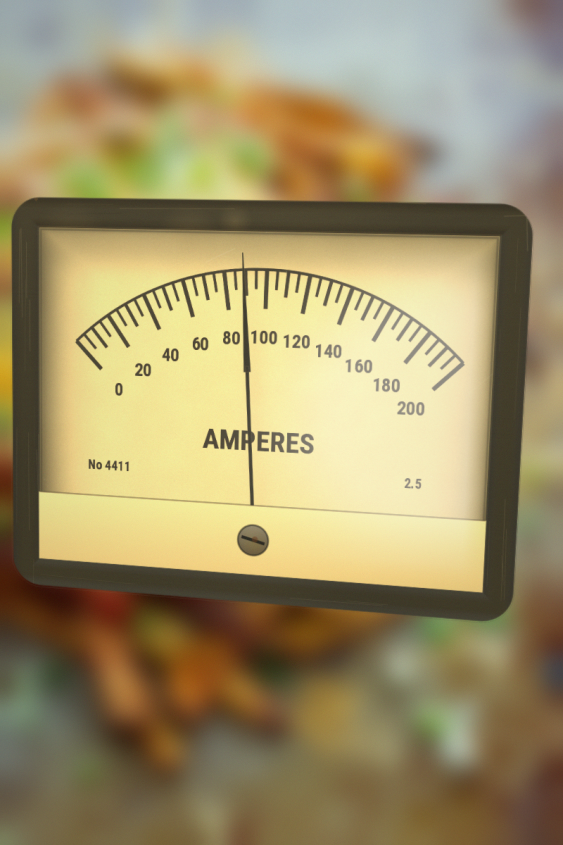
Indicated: {"value": 90, "unit": "A"}
